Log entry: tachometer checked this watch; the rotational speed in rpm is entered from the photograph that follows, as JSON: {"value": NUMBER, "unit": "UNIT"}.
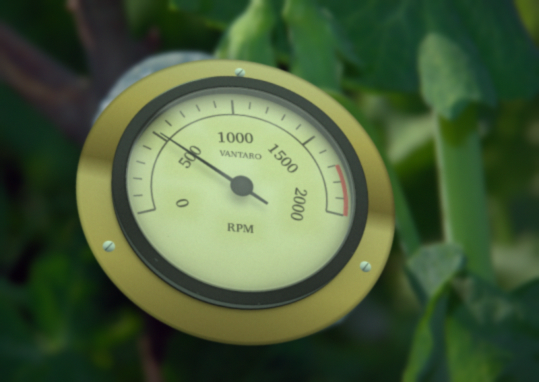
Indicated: {"value": 500, "unit": "rpm"}
